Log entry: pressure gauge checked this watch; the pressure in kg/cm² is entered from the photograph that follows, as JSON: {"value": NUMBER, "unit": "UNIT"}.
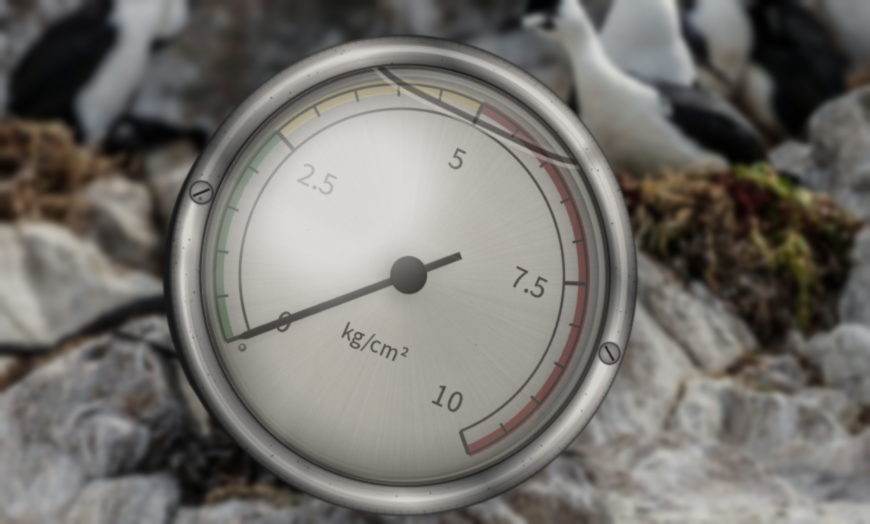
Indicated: {"value": 0, "unit": "kg/cm²"}
